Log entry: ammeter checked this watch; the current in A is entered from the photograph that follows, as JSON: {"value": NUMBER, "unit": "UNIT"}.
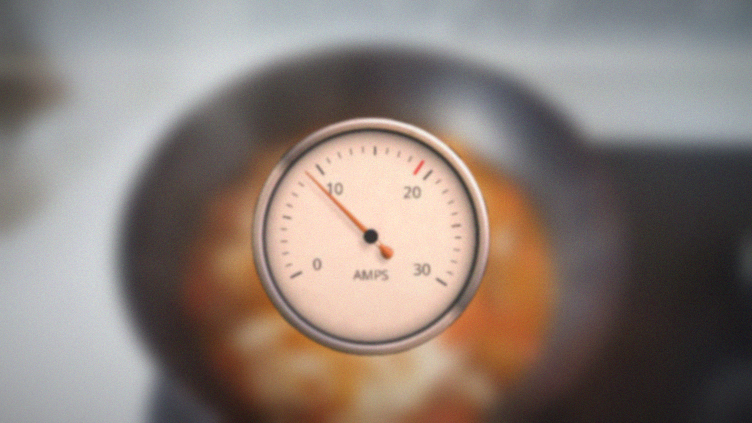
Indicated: {"value": 9, "unit": "A"}
